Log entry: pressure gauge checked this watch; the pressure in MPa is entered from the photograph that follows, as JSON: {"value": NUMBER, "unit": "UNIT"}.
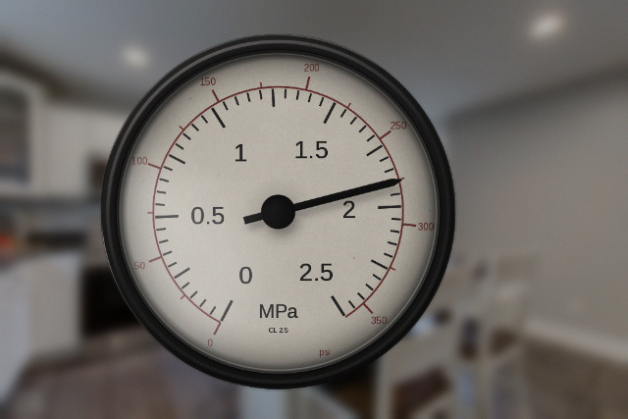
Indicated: {"value": 1.9, "unit": "MPa"}
